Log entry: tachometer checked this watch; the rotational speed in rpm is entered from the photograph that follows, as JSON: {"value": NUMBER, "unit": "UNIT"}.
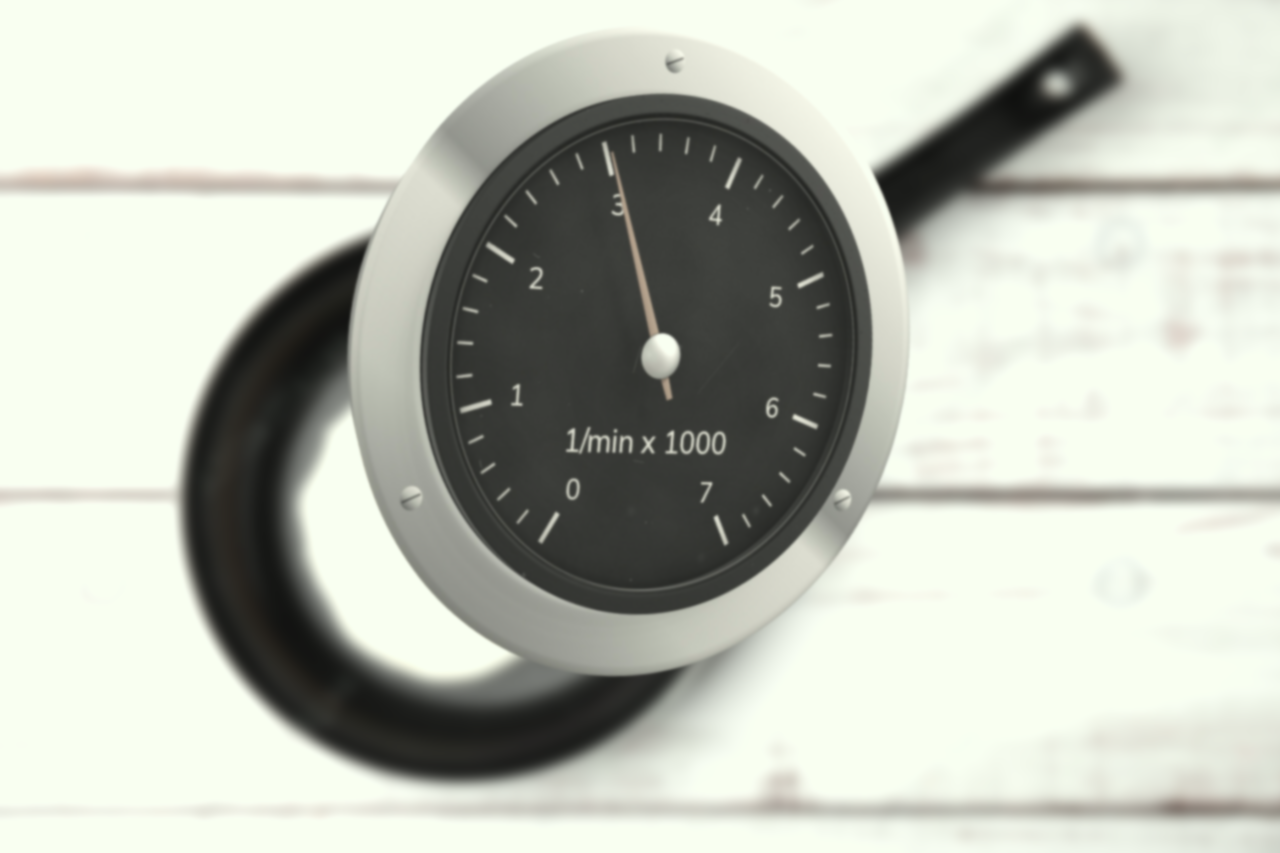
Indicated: {"value": 3000, "unit": "rpm"}
